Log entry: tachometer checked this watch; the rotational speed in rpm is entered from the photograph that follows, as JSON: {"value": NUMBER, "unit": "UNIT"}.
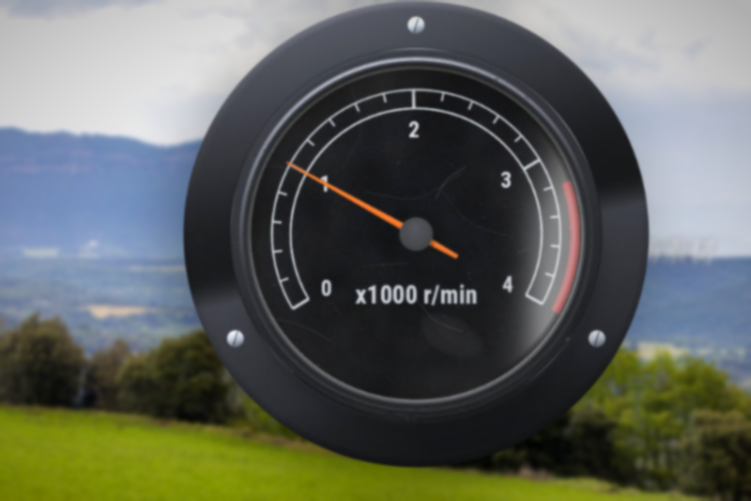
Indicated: {"value": 1000, "unit": "rpm"}
